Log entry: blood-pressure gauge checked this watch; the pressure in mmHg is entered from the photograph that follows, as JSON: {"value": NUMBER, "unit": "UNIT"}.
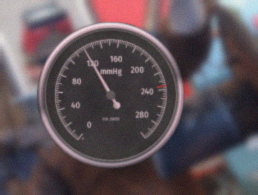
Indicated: {"value": 120, "unit": "mmHg"}
